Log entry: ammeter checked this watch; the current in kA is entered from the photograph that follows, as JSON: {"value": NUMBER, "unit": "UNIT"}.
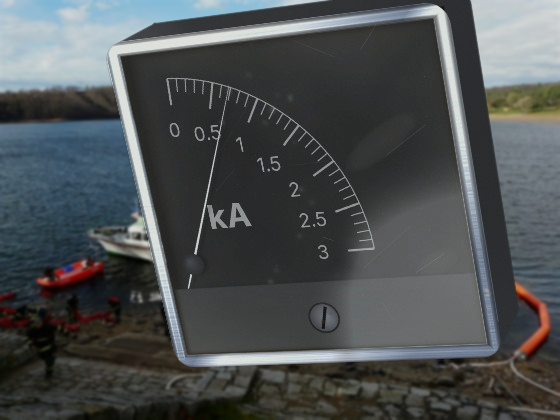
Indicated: {"value": 0.7, "unit": "kA"}
